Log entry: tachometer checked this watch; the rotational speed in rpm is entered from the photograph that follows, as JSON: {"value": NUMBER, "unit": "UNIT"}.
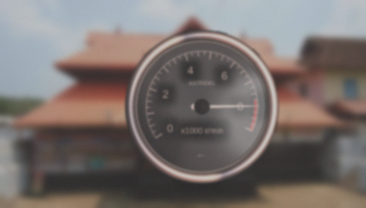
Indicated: {"value": 8000, "unit": "rpm"}
